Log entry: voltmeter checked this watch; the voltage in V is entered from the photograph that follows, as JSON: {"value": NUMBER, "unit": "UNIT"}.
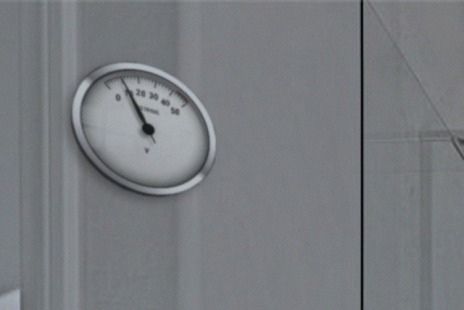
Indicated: {"value": 10, "unit": "V"}
